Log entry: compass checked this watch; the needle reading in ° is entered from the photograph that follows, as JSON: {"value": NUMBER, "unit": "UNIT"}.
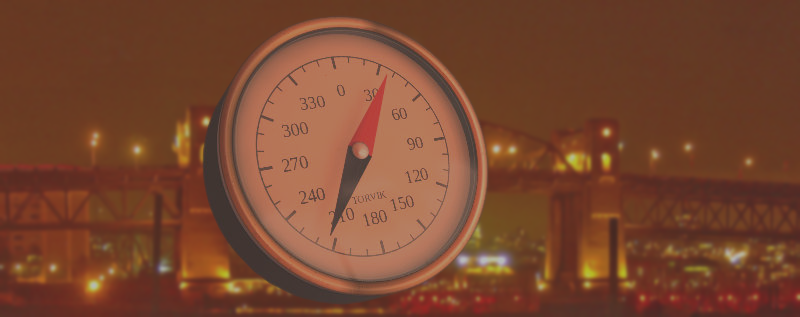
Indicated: {"value": 35, "unit": "°"}
